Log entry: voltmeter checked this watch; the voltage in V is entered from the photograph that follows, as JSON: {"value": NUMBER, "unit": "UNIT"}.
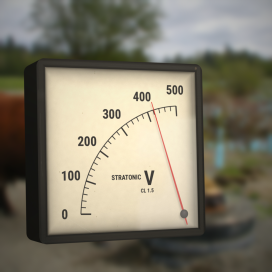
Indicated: {"value": 420, "unit": "V"}
